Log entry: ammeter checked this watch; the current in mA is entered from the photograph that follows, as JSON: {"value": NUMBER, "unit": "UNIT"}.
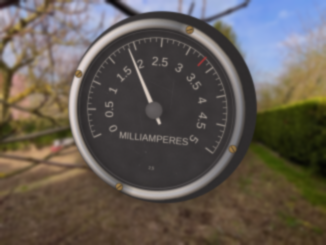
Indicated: {"value": 1.9, "unit": "mA"}
